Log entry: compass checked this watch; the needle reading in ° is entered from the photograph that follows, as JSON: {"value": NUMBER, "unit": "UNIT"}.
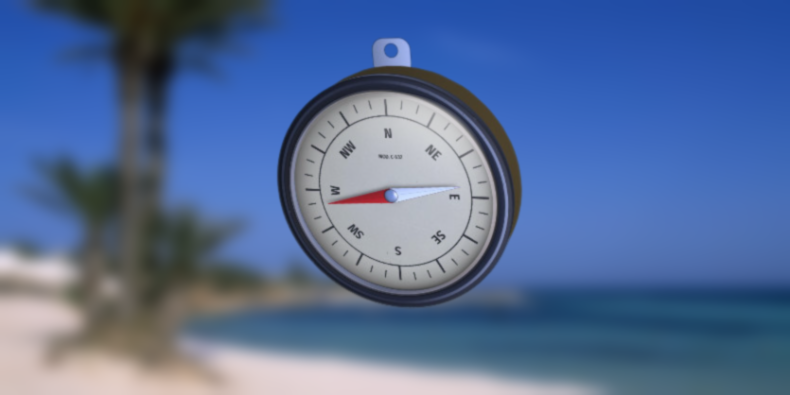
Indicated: {"value": 260, "unit": "°"}
